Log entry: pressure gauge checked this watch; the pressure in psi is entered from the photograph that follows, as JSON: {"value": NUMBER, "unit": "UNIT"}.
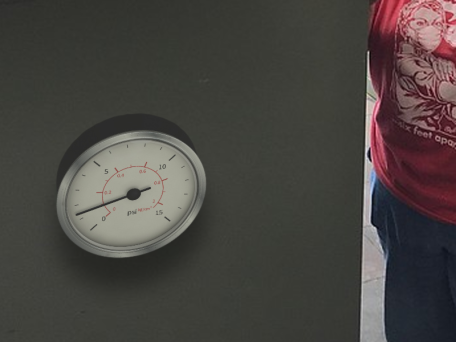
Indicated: {"value": 1.5, "unit": "psi"}
